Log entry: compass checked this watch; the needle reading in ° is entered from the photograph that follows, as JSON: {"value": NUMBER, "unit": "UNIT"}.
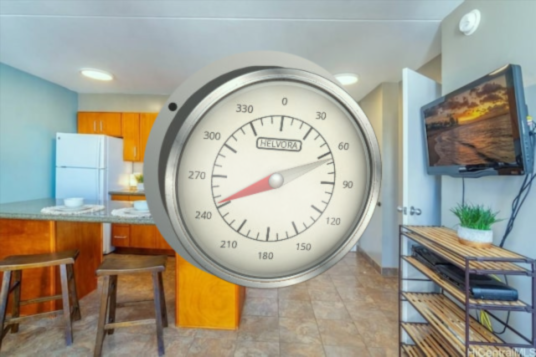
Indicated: {"value": 245, "unit": "°"}
